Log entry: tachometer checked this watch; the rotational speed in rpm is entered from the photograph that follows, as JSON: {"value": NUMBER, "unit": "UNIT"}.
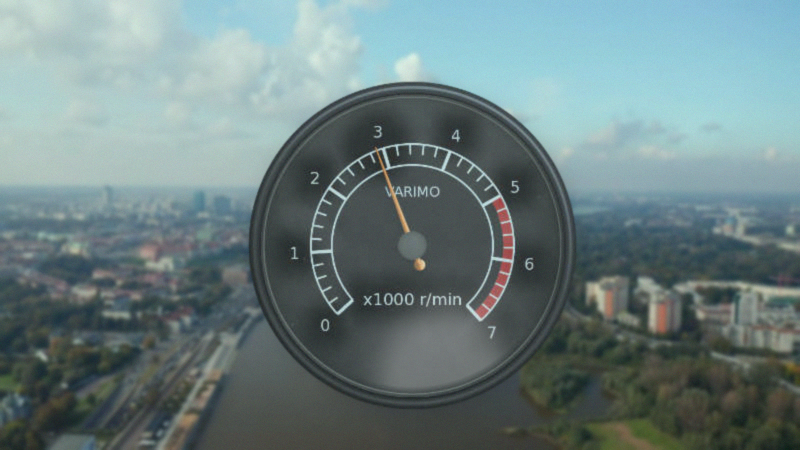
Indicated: {"value": 2900, "unit": "rpm"}
